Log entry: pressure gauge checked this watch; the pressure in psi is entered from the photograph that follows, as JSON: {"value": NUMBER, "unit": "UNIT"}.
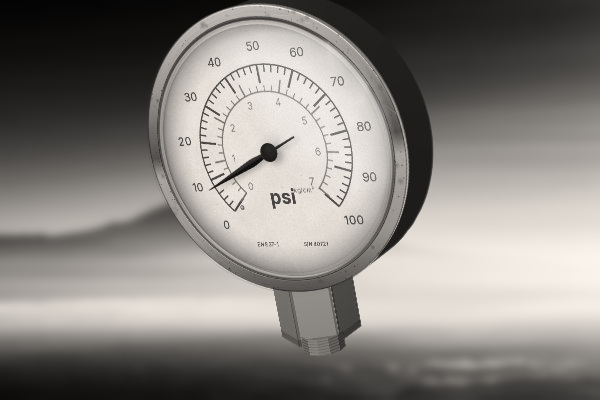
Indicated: {"value": 8, "unit": "psi"}
